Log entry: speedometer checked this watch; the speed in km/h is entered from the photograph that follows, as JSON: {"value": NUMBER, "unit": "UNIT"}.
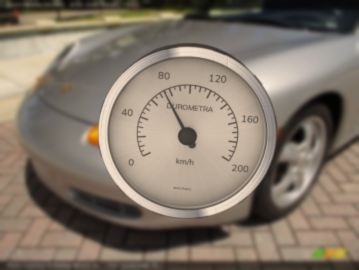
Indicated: {"value": 75, "unit": "km/h"}
